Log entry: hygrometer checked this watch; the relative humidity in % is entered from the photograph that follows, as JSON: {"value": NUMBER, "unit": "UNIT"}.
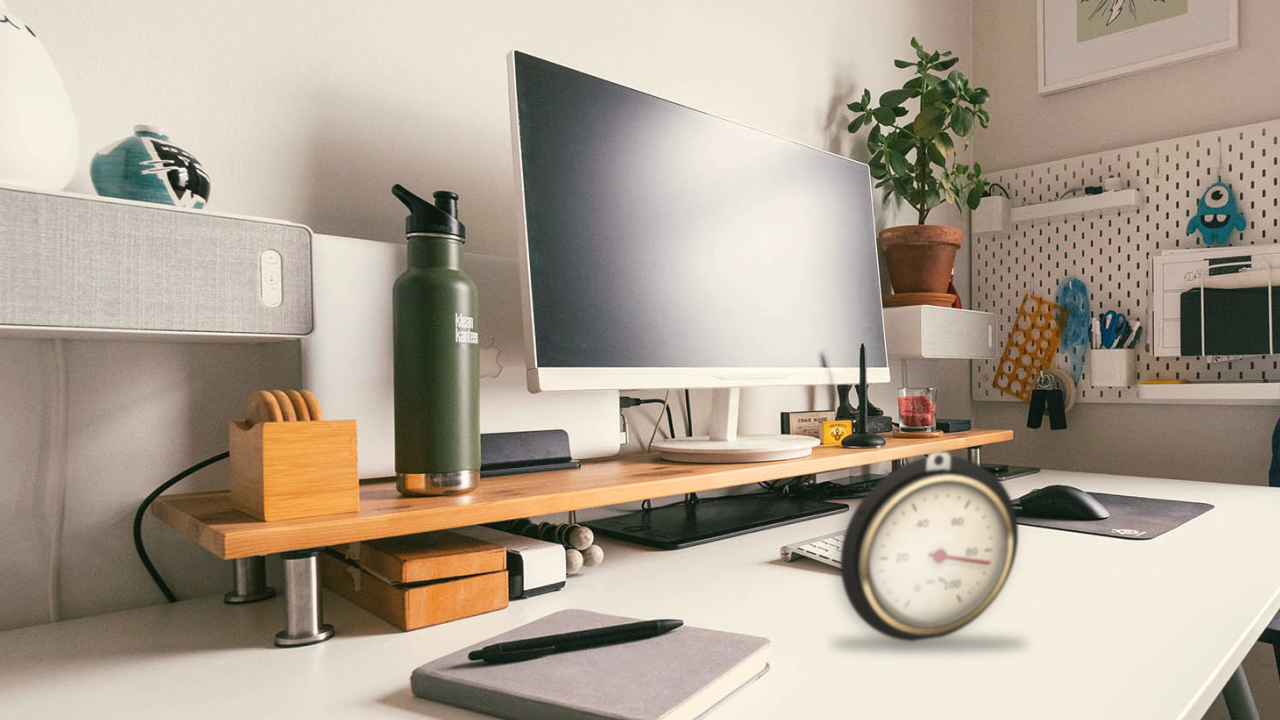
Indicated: {"value": 84, "unit": "%"}
